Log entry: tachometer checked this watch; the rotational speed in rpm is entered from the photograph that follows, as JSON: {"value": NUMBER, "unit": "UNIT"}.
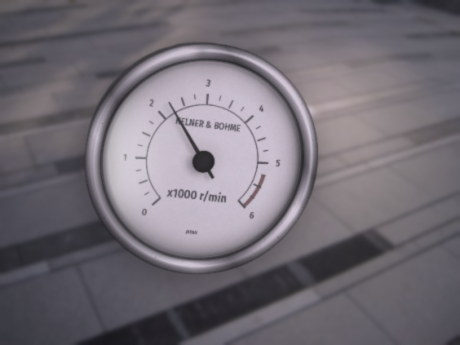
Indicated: {"value": 2250, "unit": "rpm"}
